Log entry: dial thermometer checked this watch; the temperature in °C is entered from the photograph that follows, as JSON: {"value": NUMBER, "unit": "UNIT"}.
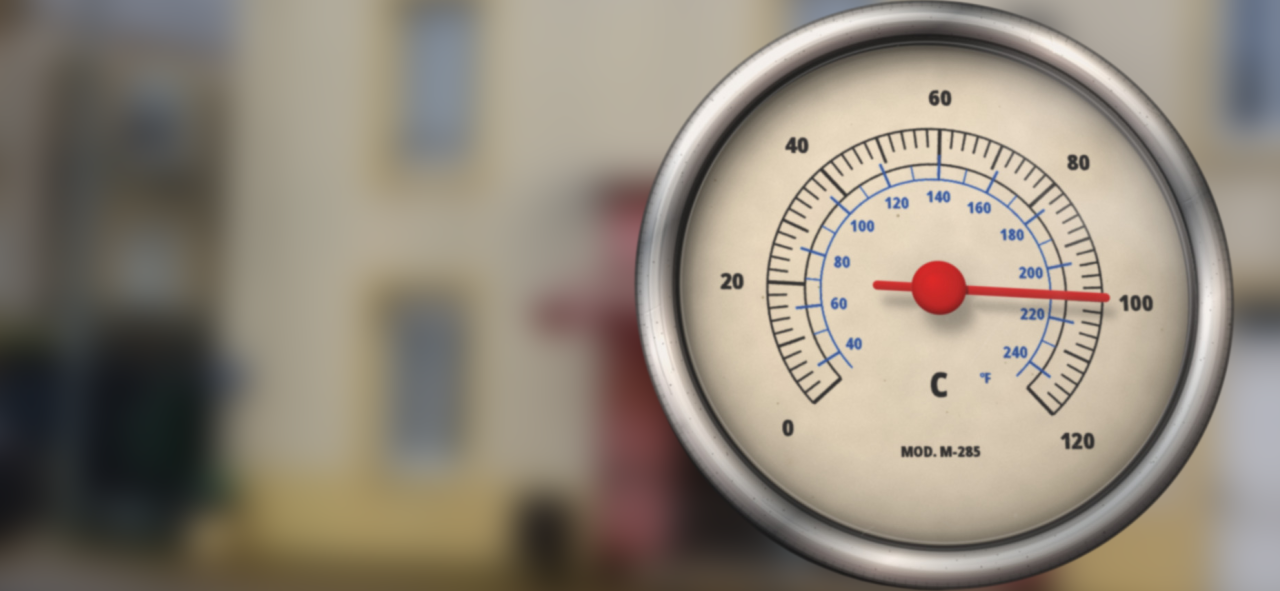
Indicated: {"value": 100, "unit": "°C"}
